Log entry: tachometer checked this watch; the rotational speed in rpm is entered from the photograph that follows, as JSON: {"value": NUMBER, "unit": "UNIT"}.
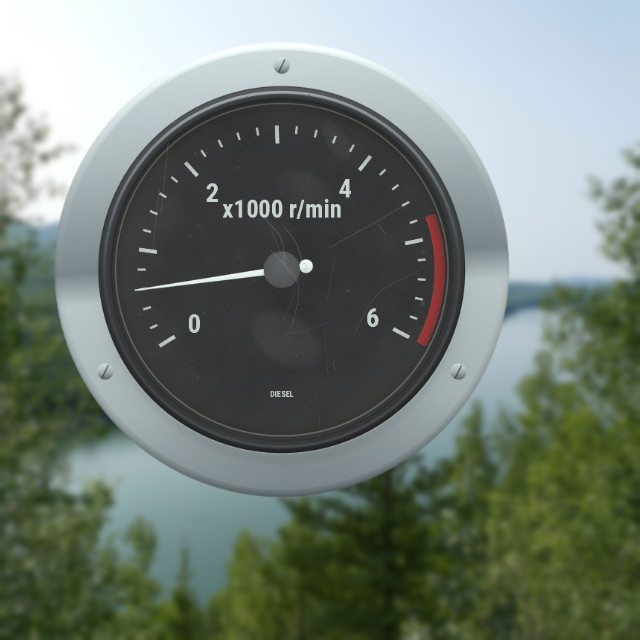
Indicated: {"value": 600, "unit": "rpm"}
